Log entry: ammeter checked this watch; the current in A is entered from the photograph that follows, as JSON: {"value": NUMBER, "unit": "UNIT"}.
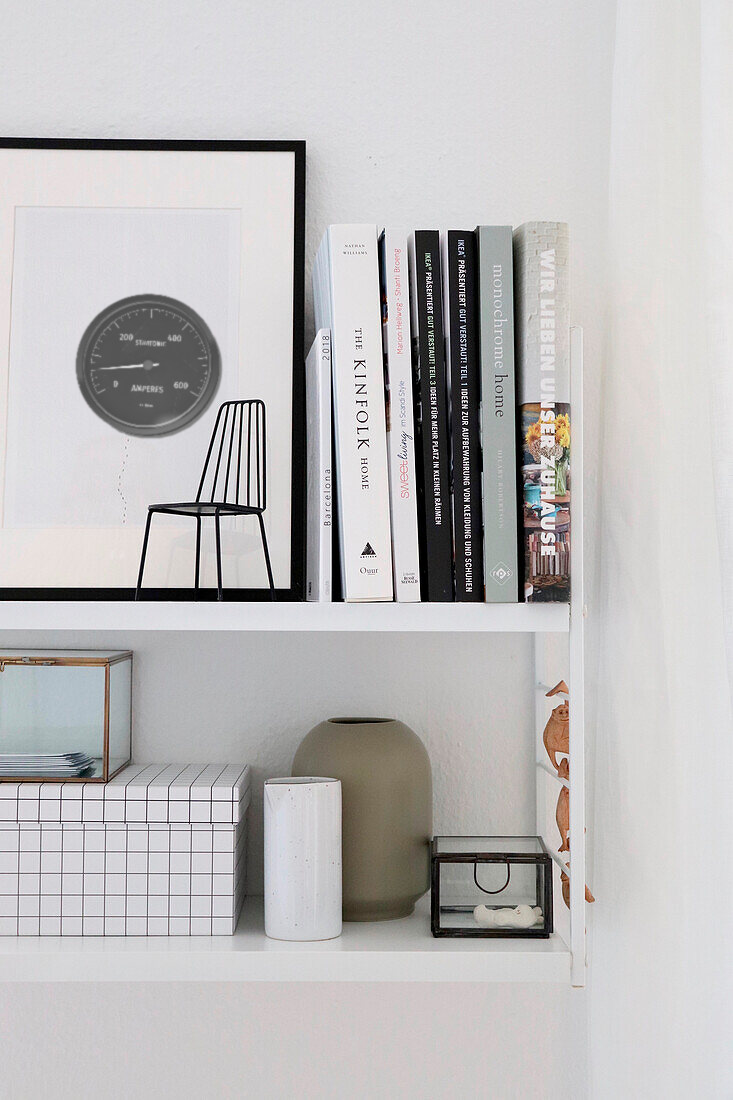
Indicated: {"value": 60, "unit": "A"}
